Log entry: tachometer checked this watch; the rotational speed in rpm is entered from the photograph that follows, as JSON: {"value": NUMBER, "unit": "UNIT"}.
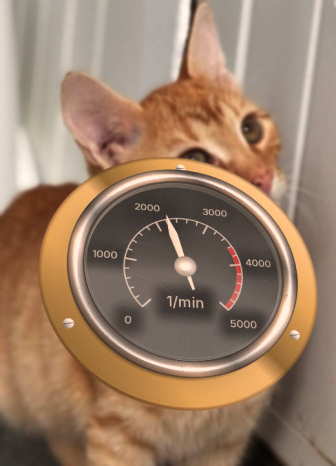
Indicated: {"value": 2200, "unit": "rpm"}
